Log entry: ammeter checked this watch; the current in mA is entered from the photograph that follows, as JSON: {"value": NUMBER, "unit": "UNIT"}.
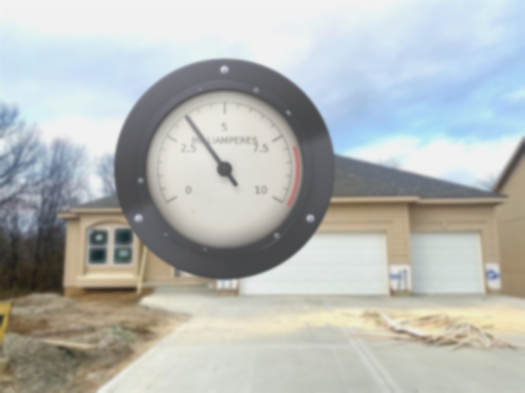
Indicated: {"value": 3.5, "unit": "mA"}
